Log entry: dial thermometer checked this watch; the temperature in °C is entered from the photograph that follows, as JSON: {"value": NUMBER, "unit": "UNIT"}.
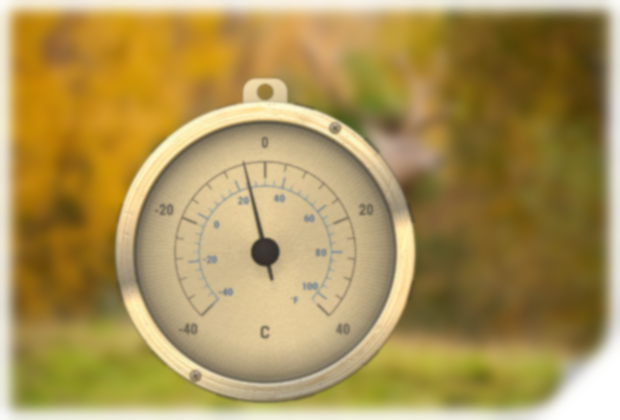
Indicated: {"value": -4, "unit": "°C"}
